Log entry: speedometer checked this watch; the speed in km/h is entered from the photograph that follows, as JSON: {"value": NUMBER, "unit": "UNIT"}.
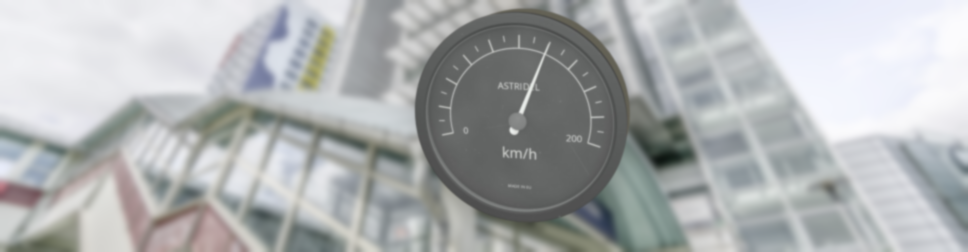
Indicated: {"value": 120, "unit": "km/h"}
